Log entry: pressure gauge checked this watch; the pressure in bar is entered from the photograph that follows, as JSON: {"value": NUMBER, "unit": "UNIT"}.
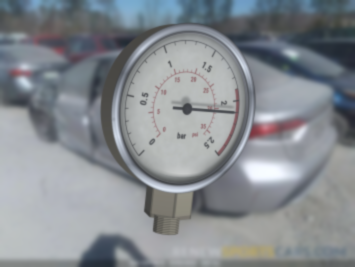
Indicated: {"value": 2.1, "unit": "bar"}
